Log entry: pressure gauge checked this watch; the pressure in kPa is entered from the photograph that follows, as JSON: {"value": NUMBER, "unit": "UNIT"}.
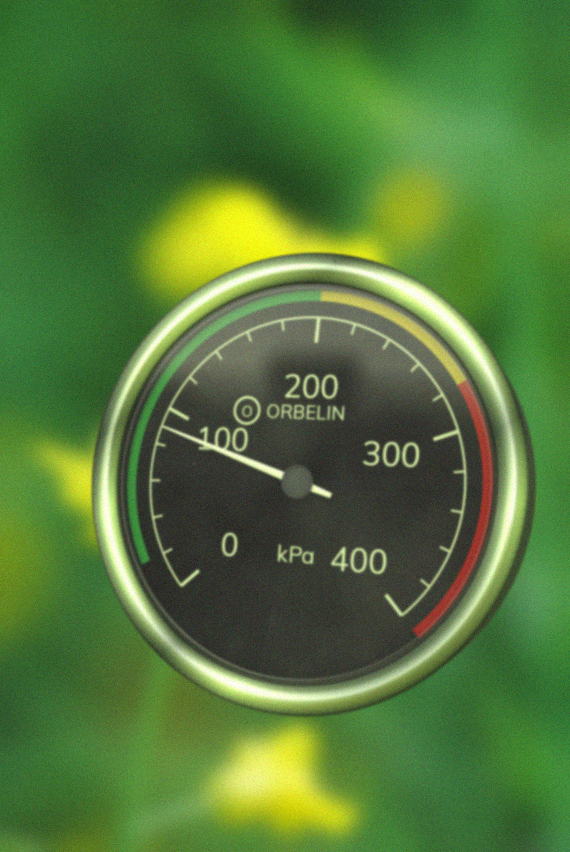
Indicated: {"value": 90, "unit": "kPa"}
